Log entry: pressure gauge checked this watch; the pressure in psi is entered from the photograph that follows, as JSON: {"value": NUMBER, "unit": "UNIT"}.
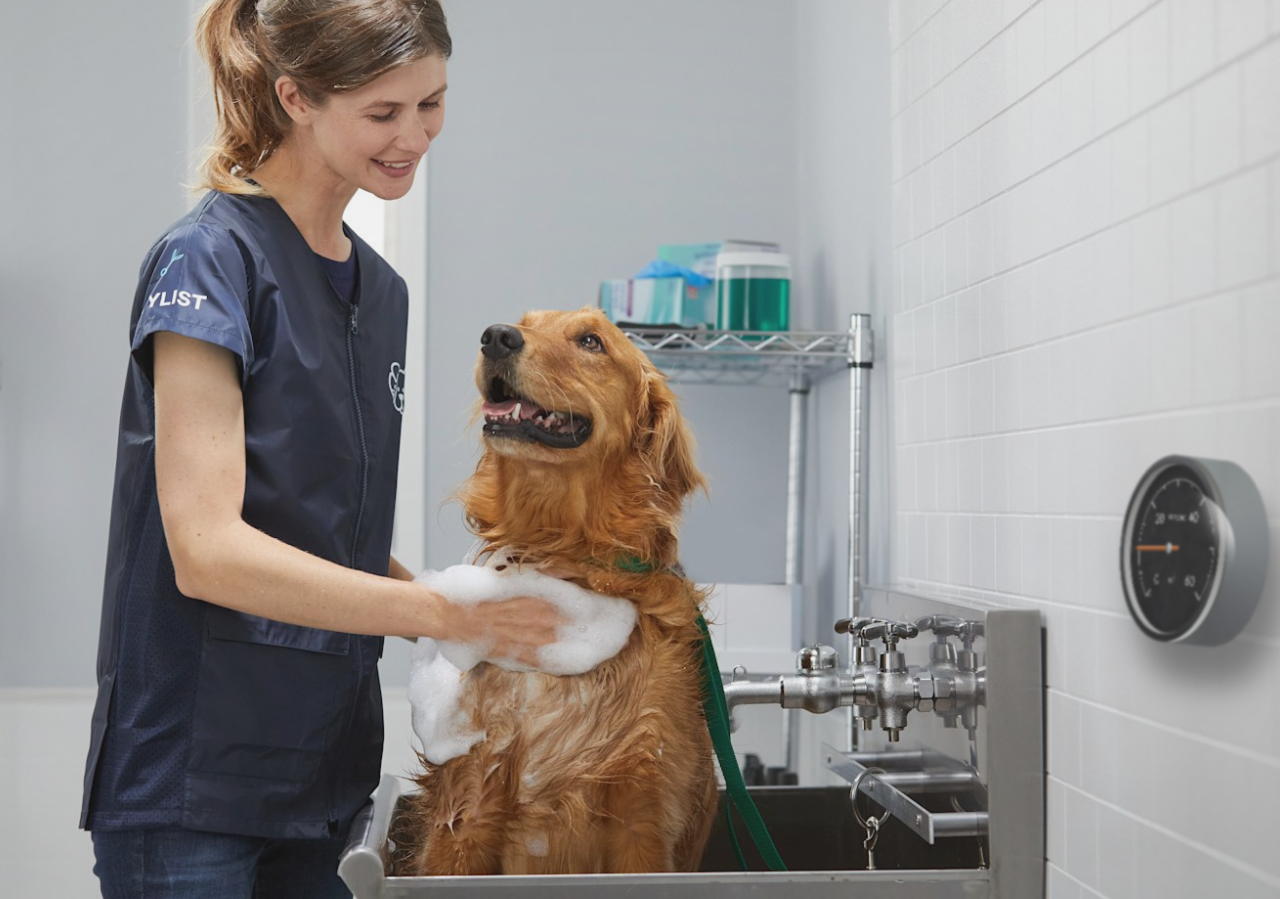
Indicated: {"value": 10, "unit": "psi"}
